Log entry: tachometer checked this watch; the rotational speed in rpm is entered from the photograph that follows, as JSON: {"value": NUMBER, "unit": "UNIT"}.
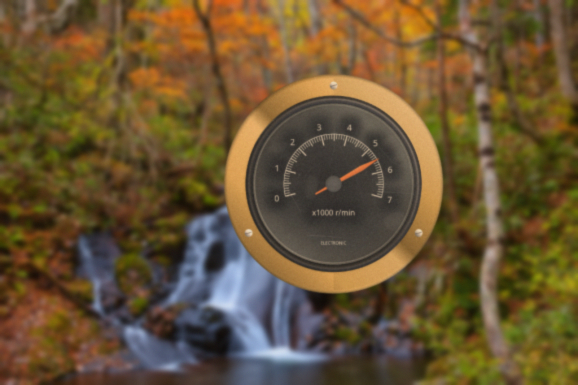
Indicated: {"value": 5500, "unit": "rpm"}
